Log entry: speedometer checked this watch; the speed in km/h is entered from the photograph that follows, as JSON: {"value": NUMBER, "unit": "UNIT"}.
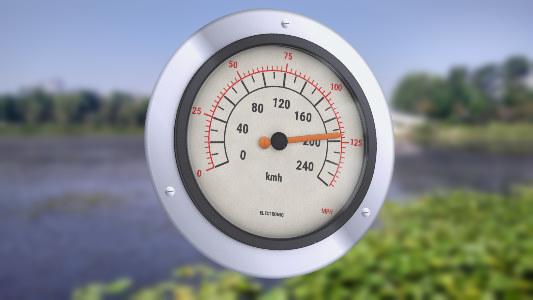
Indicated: {"value": 195, "unit": "km/h"}
